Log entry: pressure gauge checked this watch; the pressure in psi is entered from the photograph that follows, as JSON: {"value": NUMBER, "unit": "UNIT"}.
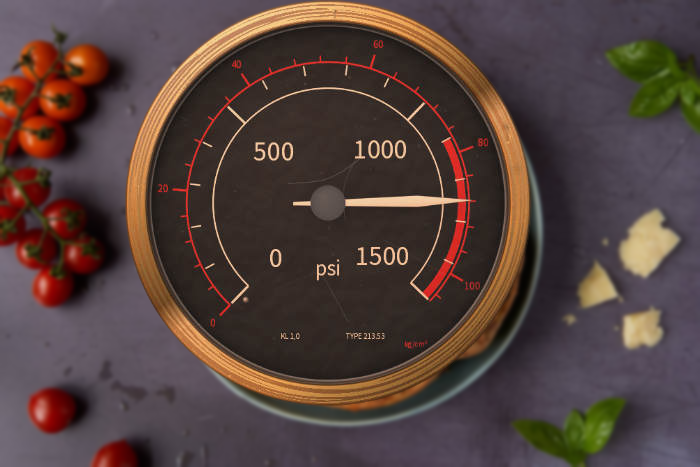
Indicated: {"value": 1250, "unit": "psi"}
